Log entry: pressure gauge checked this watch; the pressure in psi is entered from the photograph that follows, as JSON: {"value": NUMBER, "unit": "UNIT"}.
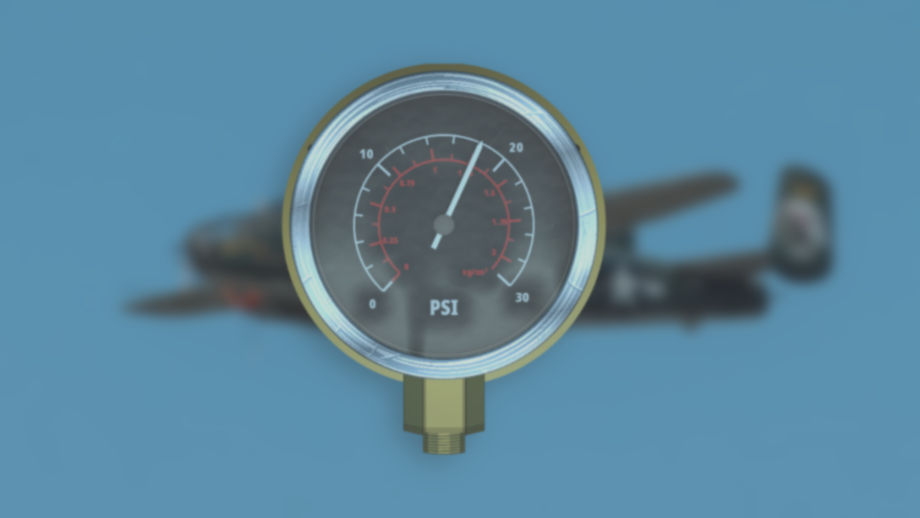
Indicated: {"value": 18, "unit": "psi"}
